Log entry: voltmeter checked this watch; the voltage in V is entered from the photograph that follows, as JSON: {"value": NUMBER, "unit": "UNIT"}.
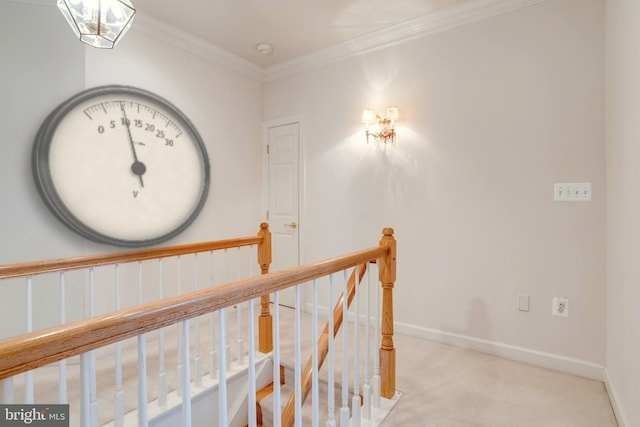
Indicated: {"value": 10, "unit": "V"}
